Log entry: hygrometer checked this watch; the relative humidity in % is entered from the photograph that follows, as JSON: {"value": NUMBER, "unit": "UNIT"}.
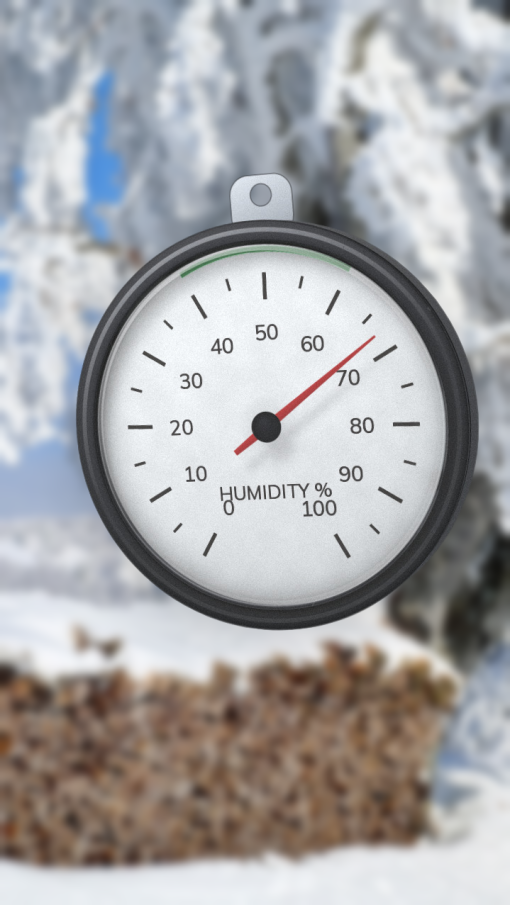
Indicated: {"value": 67.5, "unit": "%"}
